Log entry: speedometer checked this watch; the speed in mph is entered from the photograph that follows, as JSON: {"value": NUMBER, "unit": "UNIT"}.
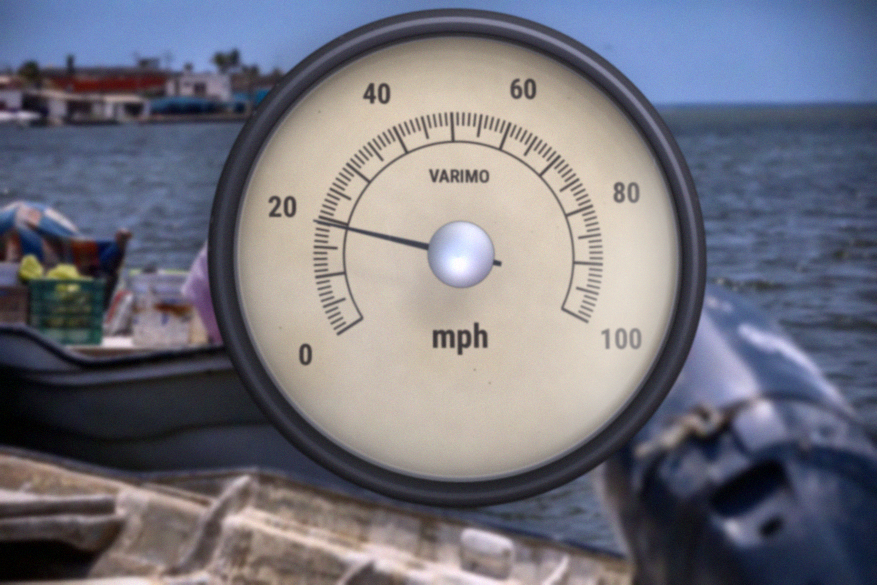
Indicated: {"value": 19, "unit": "mph"}
